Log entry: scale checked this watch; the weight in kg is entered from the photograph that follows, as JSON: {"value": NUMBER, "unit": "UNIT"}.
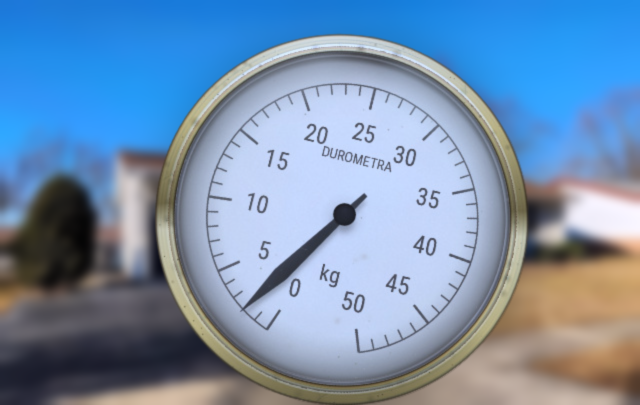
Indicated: {"value": 2, "unit": "kg"}
